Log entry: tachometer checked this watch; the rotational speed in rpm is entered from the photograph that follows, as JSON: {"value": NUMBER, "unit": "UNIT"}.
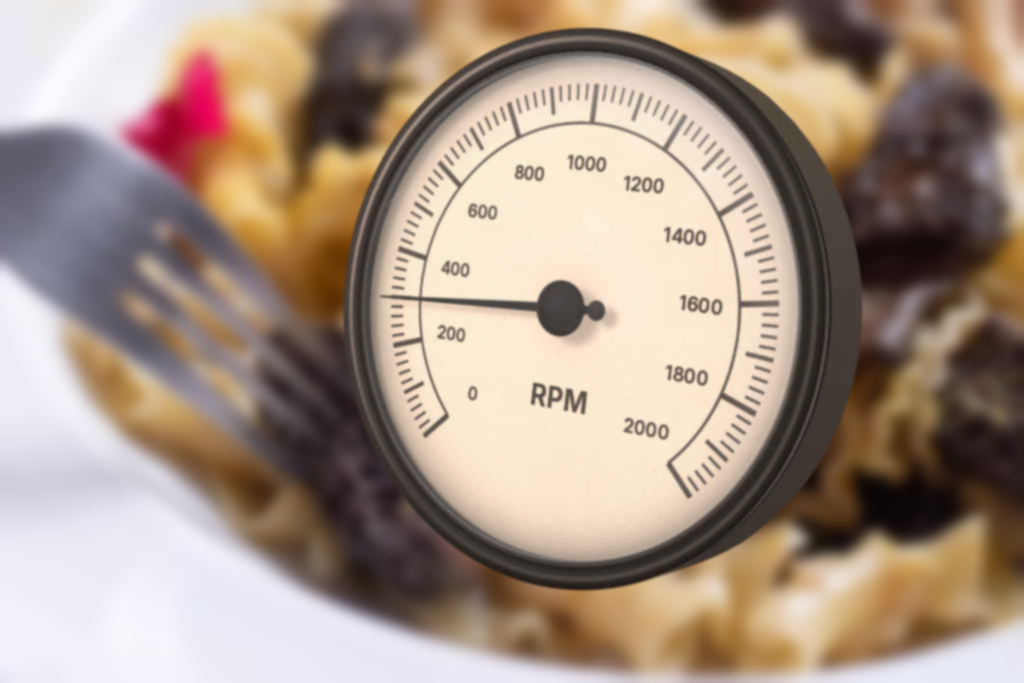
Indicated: {"value": 300, "unit": "rpm"}
